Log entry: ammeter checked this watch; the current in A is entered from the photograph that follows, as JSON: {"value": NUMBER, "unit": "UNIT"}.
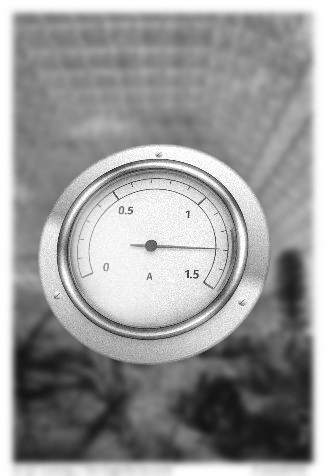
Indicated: {"value": 1.3, "unit": "A"}
